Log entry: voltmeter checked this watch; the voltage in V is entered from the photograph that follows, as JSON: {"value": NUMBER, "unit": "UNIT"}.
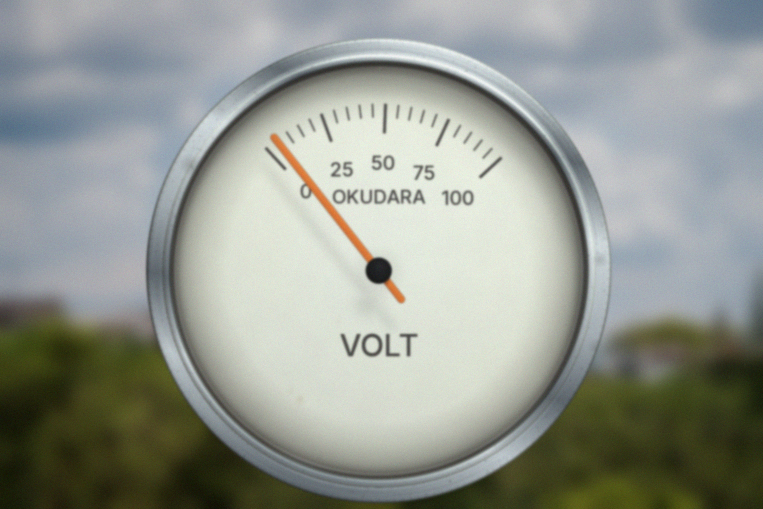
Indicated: {"value": 5, "unit": "V"}
